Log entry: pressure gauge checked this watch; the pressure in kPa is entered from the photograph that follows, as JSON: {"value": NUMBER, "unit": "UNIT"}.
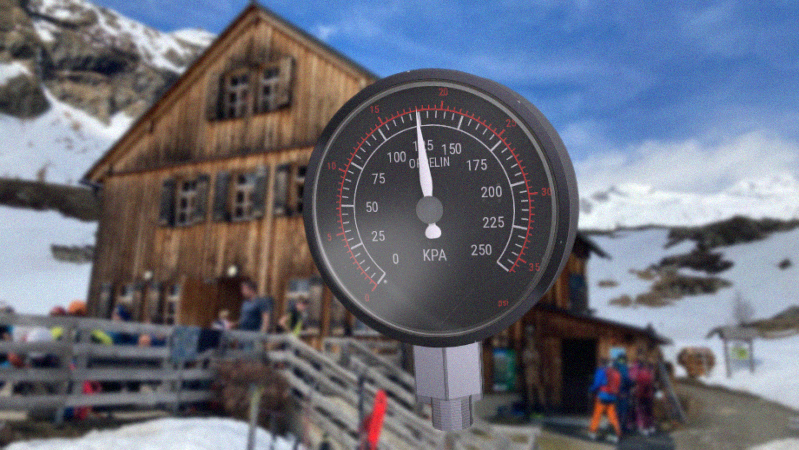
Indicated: {"value": 125, "unit": "kPa"}
